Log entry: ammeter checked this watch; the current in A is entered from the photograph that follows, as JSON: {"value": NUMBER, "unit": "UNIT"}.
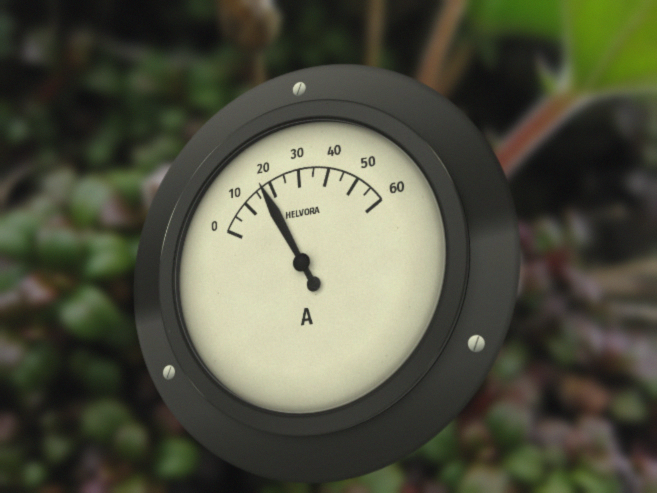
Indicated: {"value": 17.5, "unit": "A"}
